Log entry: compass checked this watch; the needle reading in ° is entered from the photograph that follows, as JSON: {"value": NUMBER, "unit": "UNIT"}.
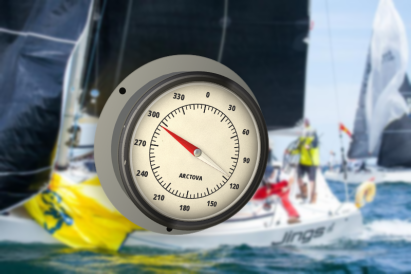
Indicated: {"value": 295, "unit": "°"}
